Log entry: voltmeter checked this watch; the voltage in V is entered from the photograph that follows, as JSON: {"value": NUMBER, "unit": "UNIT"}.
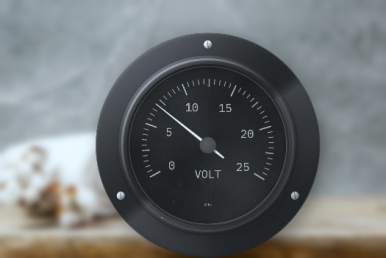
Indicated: {"value": 7, "unit": "V"}
